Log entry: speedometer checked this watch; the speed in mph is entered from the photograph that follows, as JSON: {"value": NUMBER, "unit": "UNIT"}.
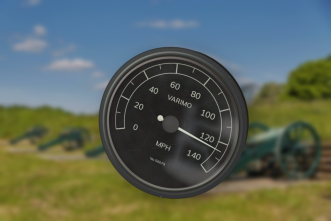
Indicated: {"value": 125, "unit": "mph"}
